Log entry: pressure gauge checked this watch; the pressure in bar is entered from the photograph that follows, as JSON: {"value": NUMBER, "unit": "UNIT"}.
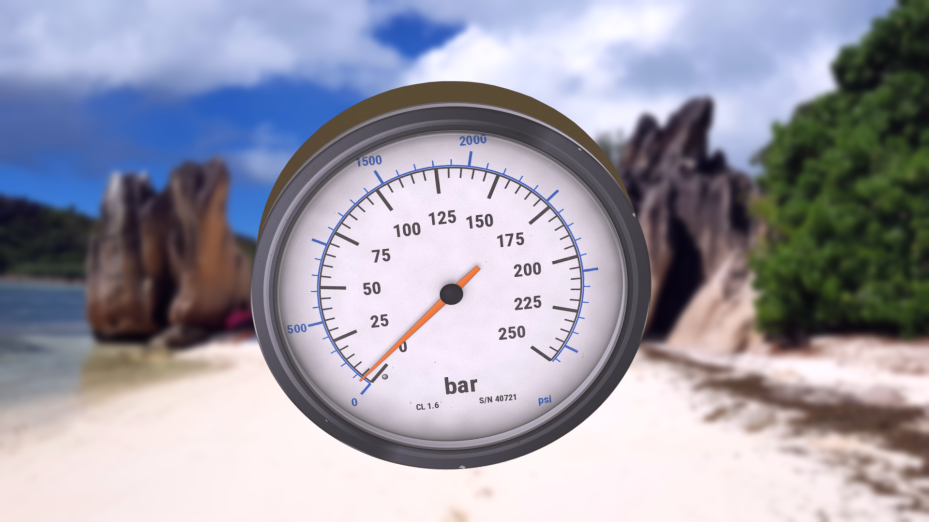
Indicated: {"value": 5, "unit": "bar"}
